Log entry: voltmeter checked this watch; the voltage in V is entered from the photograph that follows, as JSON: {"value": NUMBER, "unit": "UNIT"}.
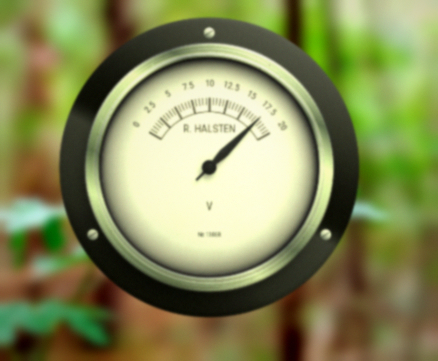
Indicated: {"value": 17.5, "unit": "V"}
